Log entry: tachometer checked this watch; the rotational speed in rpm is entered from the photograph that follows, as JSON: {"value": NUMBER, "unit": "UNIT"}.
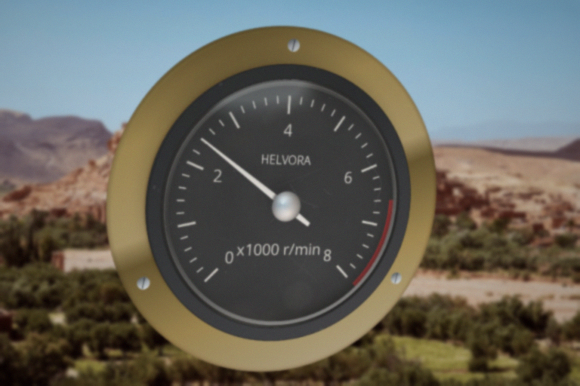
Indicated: {"value": 2400, "unit": "rpm"}
